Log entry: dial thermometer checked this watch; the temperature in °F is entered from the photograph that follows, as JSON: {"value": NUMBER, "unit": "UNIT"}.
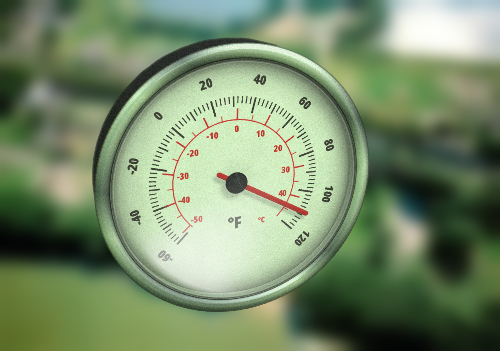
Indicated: {"value": 110, "unit": "°F"}
